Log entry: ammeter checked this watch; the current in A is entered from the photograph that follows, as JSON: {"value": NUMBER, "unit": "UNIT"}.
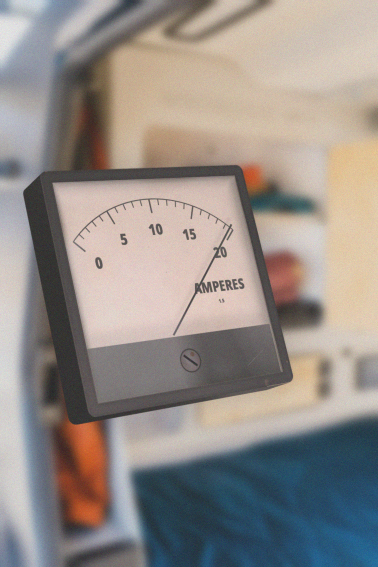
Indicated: {"value": 19.5, "unit": "A"}
